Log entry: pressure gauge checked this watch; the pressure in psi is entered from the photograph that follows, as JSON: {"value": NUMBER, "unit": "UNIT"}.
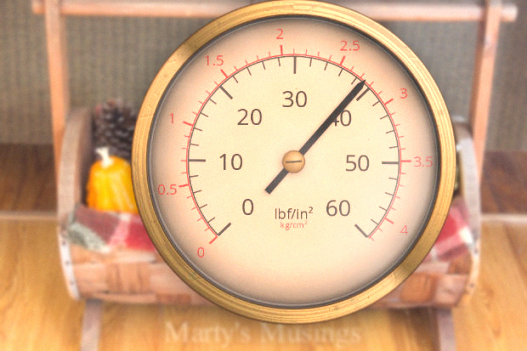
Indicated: {"value": 39, "unit": "psi"}
